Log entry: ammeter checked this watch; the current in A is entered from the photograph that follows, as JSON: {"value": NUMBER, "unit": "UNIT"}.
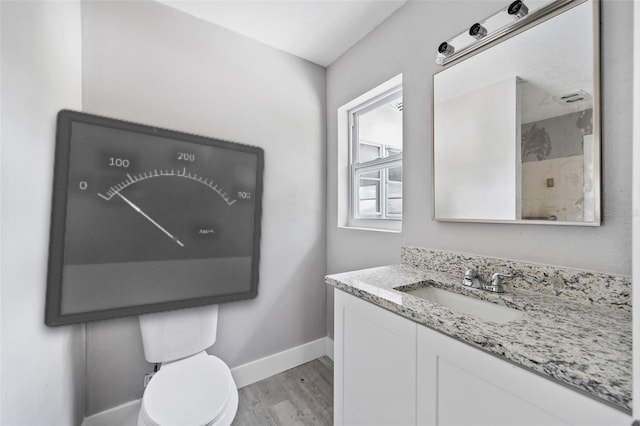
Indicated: {"value": 50, "unit": "A"}
